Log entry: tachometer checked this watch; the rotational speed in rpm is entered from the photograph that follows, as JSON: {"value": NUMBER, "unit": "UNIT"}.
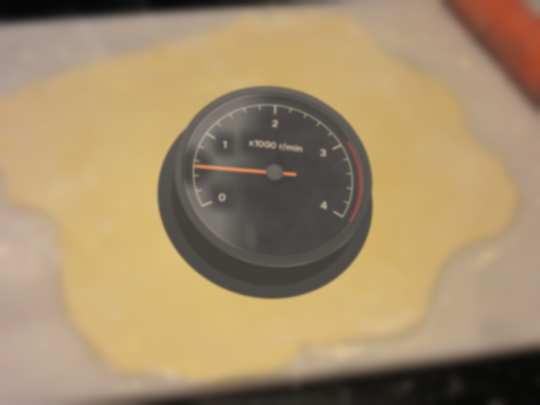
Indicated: {"value": 500, "unit": "rpm"}
